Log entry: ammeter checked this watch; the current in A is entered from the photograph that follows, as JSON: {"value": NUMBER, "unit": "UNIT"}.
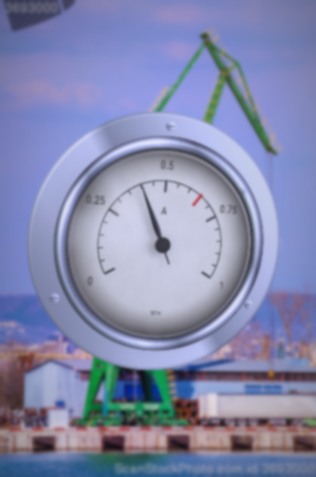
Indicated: {"value": 0.4, "unit": "A"}
